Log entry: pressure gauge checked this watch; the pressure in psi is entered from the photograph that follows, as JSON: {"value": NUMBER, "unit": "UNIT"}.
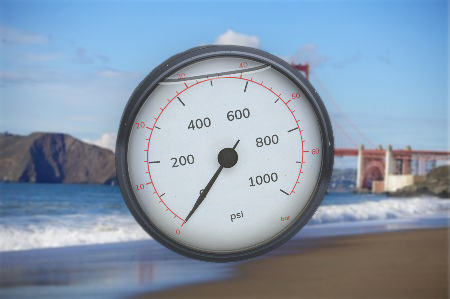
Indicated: {"value": 0, "unit": "psi"}
